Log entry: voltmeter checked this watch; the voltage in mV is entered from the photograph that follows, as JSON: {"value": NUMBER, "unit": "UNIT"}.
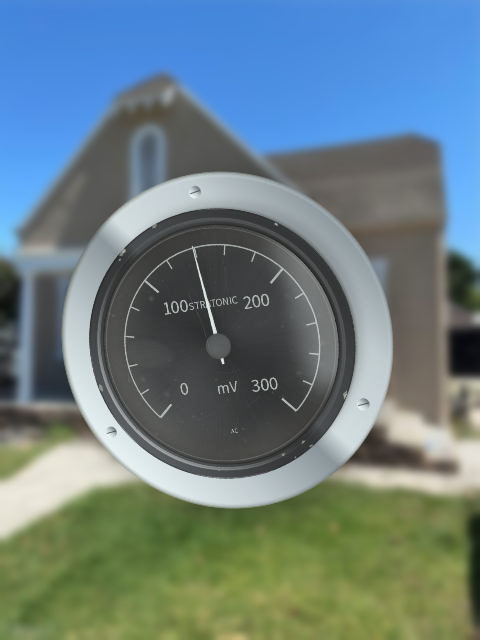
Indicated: {"value": 140, "unit": "mV"}
